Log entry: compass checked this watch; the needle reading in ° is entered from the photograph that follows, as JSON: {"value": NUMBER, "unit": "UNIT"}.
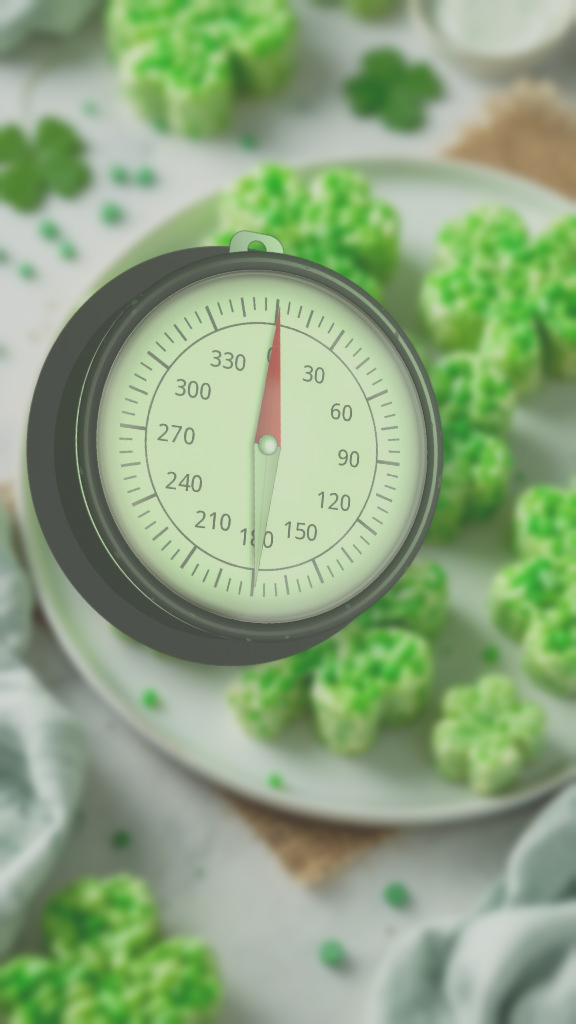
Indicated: {"value": 0, "unit": "°"}
